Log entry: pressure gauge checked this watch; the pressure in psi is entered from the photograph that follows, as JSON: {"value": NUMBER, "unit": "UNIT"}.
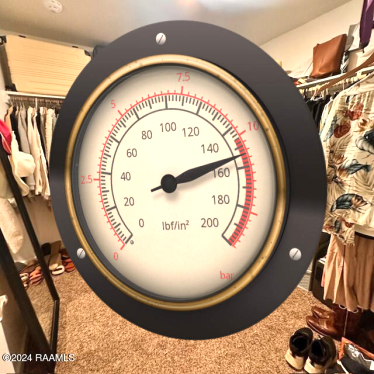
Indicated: {"value": 154, "unit": "psi"}
